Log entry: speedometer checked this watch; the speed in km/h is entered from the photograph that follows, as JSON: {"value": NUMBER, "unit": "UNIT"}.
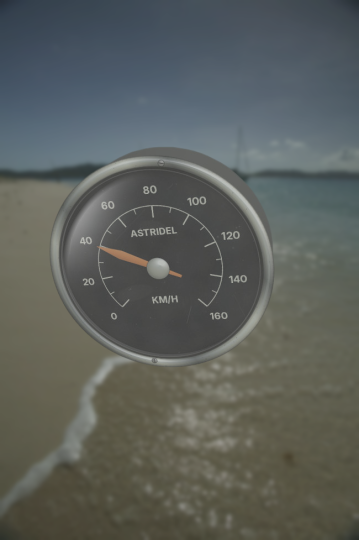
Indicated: {"value": 40, "unit": "km/h"}
